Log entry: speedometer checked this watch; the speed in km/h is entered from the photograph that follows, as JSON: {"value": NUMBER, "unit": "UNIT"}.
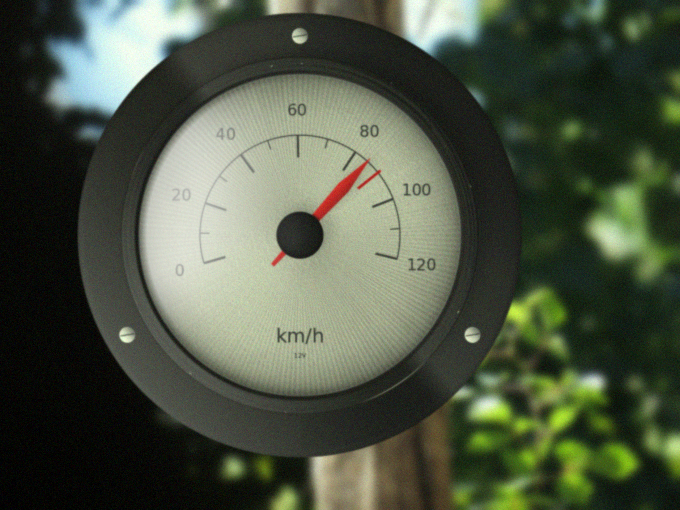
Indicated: {"value": 85, "unit": "km/h"}
